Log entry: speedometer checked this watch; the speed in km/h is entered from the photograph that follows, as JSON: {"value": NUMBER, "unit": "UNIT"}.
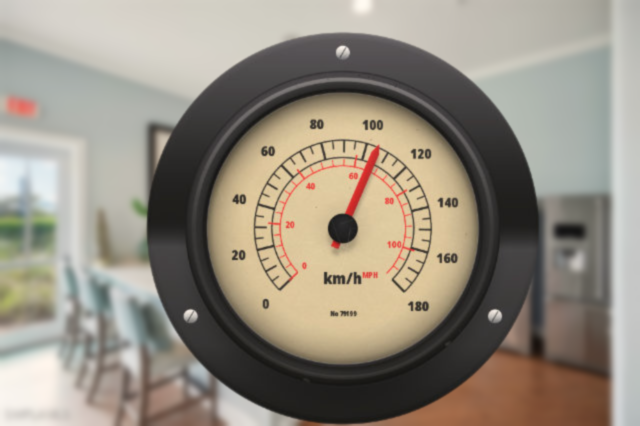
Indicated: {"value": 105, "unit": "km/h"}
